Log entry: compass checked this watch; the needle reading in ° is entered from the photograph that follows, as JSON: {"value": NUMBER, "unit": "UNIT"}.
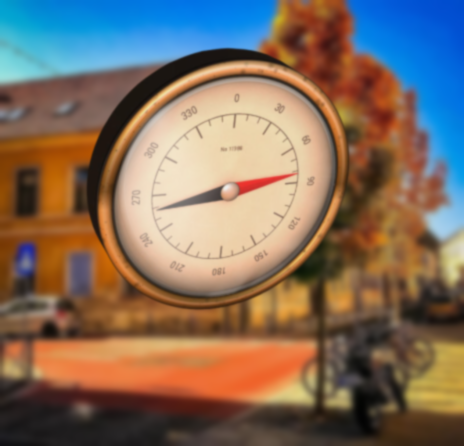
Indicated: {"value": 80, "unit": "°"}
